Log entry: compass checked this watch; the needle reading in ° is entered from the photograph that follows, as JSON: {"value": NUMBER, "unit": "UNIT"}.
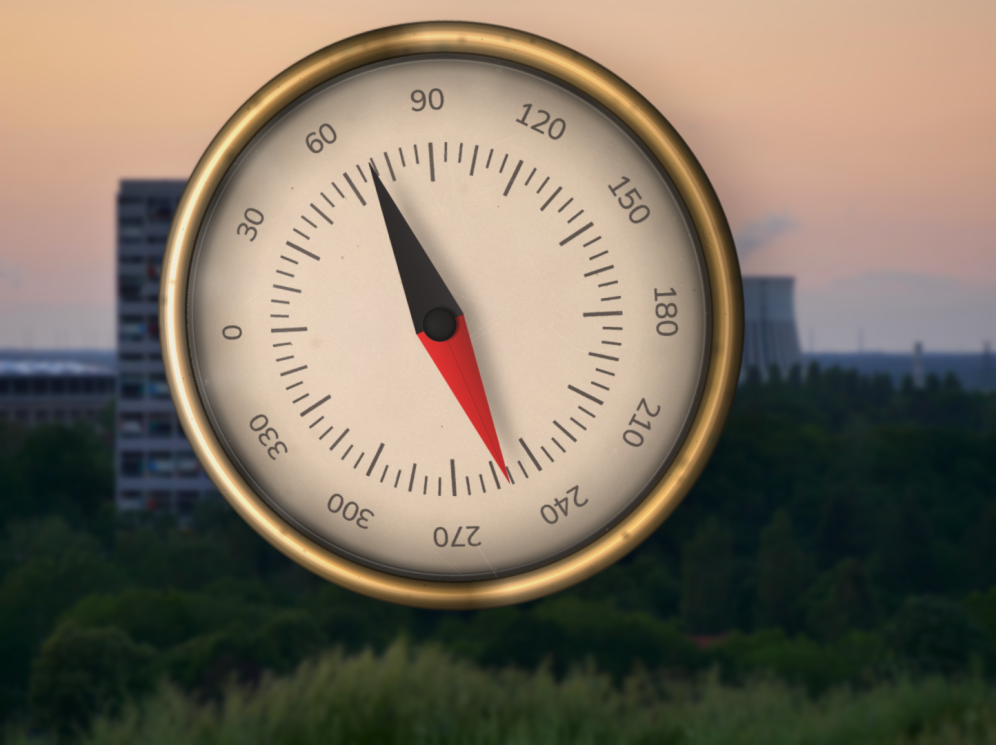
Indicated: {"value": 250, "unit": "°"}
